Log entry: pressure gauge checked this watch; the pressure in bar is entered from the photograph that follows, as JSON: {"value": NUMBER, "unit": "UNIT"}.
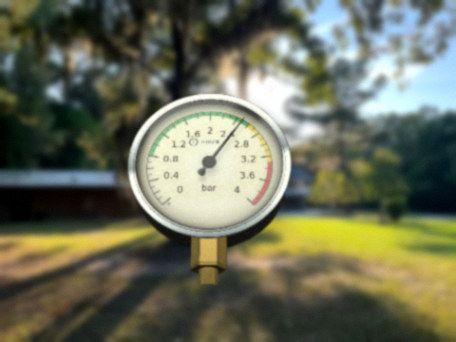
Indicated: {"value": 2.5, "unit": "bar"}
